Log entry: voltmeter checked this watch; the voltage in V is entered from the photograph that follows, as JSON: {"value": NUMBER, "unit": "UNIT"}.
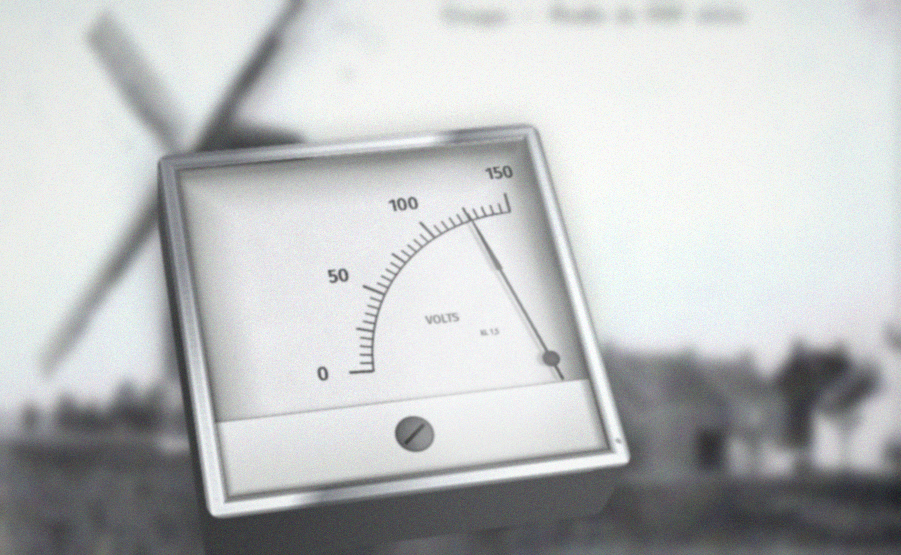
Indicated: {"value": 125, "unit": "V"}
